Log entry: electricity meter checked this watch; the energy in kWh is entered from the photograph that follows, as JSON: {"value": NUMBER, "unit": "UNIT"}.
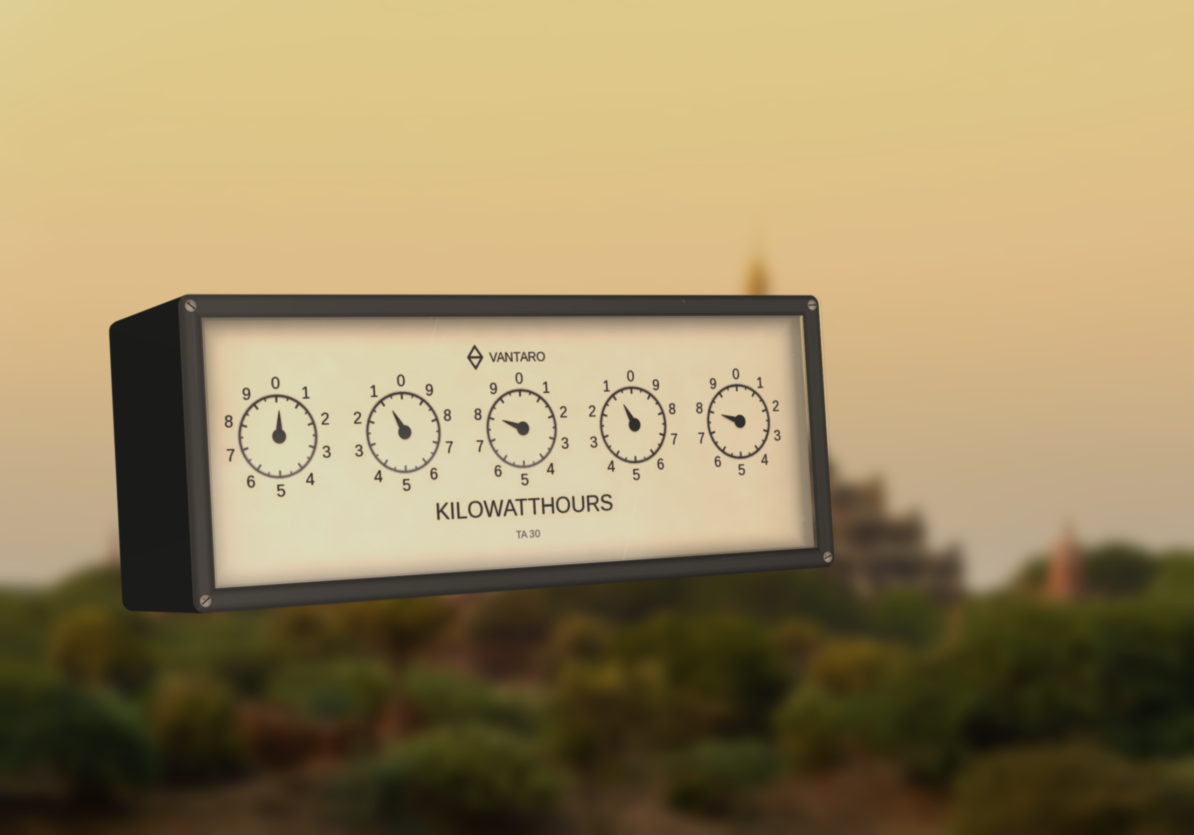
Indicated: {"value": 808, "unit": "kWh"}
